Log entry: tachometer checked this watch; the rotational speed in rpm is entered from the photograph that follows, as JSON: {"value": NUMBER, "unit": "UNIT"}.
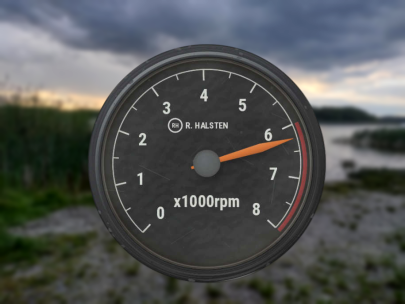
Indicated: {"value": 6250, "unit": "rpm"}
